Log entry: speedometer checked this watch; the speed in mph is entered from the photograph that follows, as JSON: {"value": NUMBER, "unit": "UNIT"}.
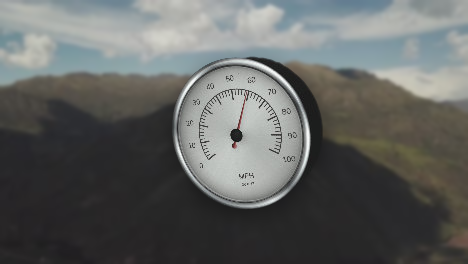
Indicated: {"value": 60, "unit": "mph"}
